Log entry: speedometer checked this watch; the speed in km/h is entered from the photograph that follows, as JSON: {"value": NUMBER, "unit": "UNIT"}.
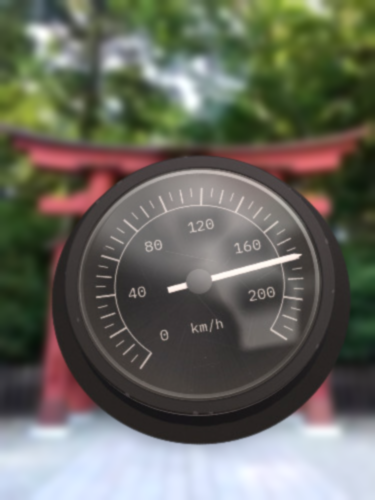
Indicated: {"value": 180, "unit": "km/h"}
